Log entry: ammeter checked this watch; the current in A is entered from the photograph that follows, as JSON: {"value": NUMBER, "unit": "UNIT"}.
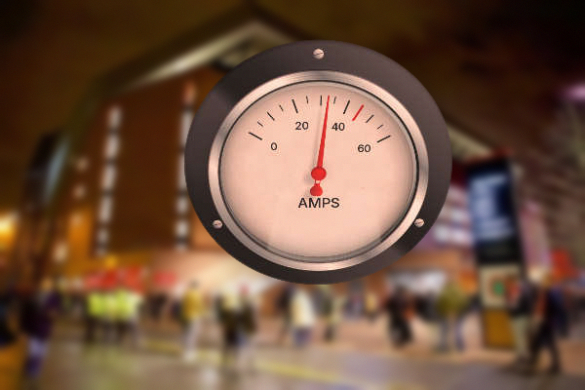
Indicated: {"value": 32.5, "unit": "A"}
